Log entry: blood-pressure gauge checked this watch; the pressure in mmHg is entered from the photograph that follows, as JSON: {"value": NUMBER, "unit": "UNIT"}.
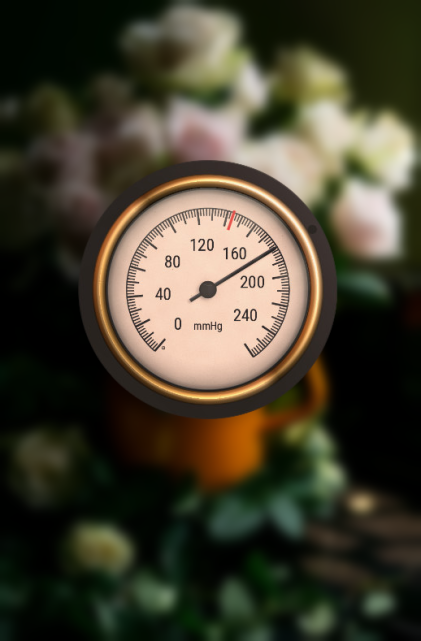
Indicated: {"value": 180, "unit": "mmHg"}
